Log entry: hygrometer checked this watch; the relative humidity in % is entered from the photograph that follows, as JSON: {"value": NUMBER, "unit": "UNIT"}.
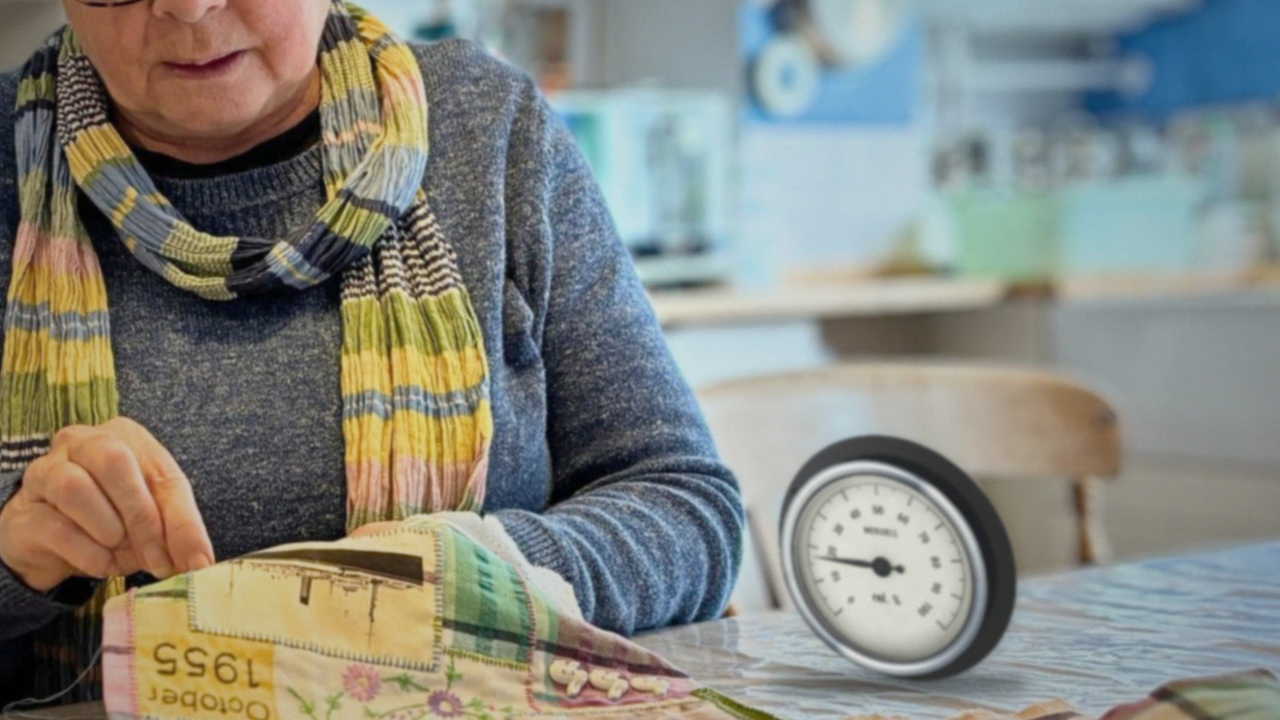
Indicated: {"value": 17.5, "unit": "%"}
